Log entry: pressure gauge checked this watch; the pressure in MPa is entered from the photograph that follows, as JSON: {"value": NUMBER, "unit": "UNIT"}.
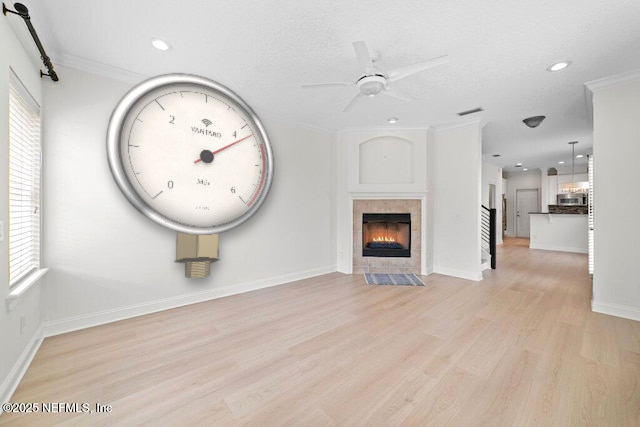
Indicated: {"value": 4.25, "unit": "MPa"}
